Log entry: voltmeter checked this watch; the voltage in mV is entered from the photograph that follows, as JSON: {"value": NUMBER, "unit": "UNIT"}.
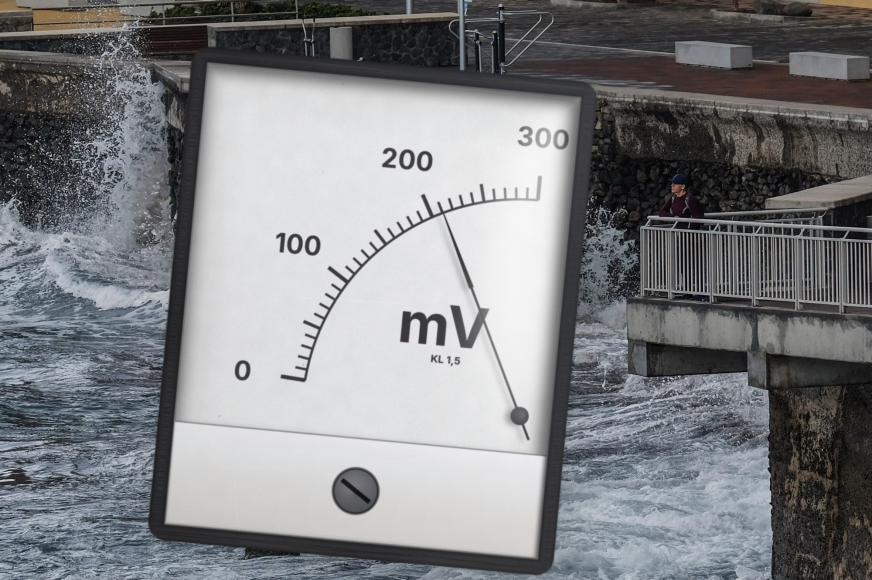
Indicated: {"value": 210, "unit": "mV"}
